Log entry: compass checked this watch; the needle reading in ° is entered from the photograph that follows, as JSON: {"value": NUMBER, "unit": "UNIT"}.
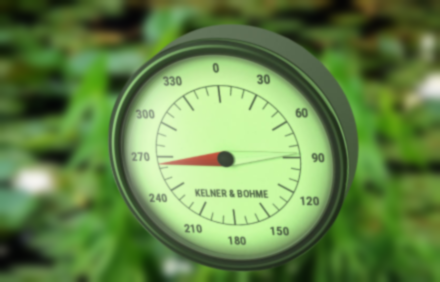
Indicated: {"value": 265, "unit": "°"}
